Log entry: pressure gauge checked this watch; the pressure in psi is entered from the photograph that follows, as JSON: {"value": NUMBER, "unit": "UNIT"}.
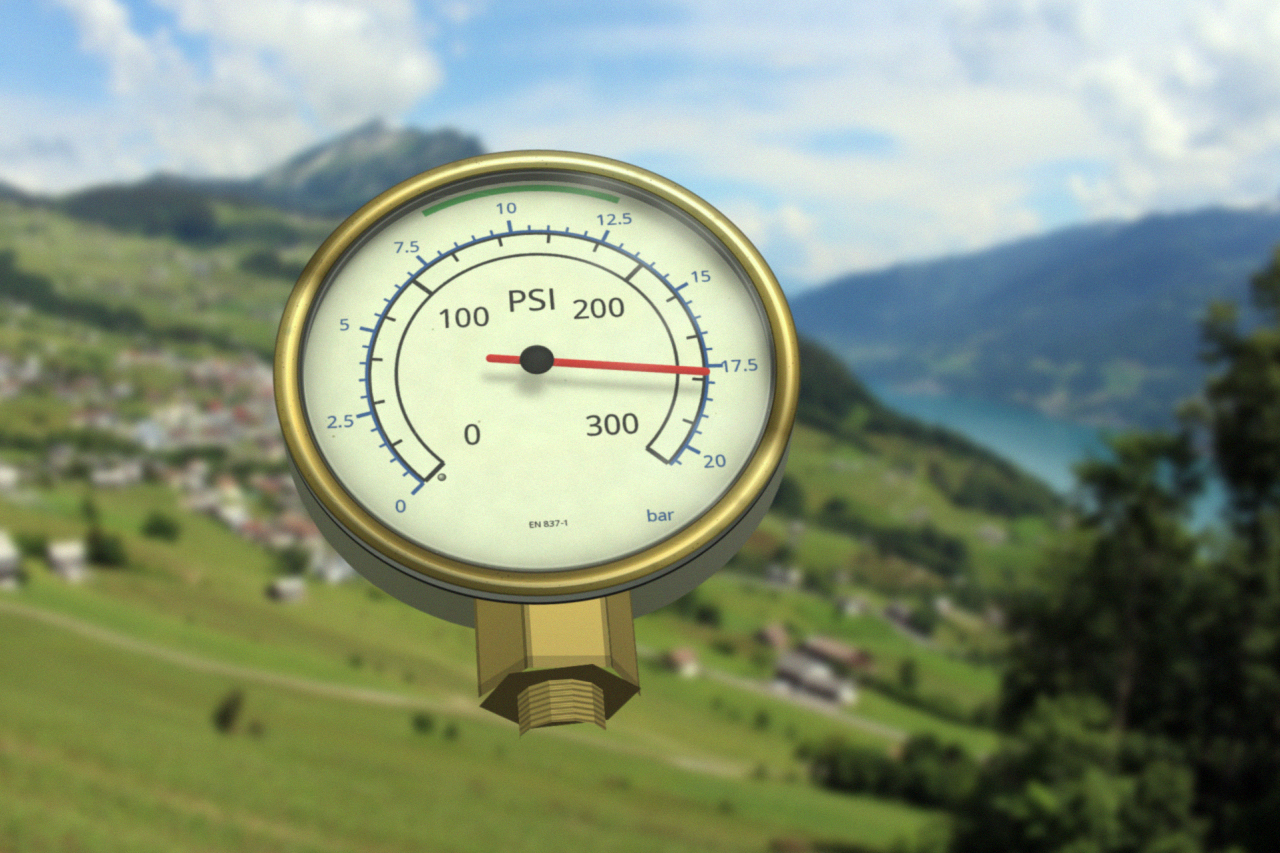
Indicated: {"value": 260, "unit": "psi"}
